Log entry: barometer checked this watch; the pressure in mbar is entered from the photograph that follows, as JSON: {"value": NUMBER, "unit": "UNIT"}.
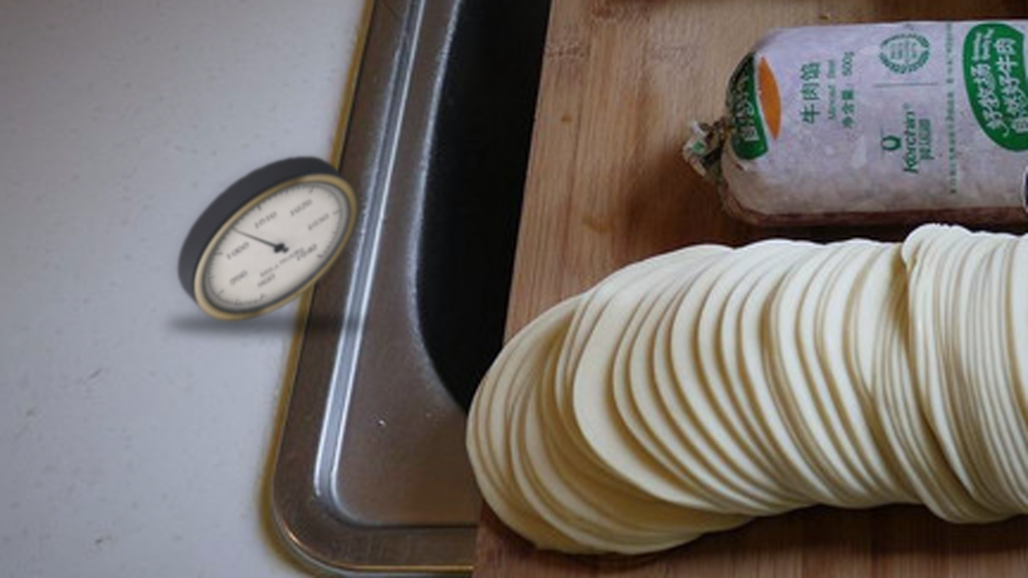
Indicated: {"value": 1005, "unit": "mbar"}
